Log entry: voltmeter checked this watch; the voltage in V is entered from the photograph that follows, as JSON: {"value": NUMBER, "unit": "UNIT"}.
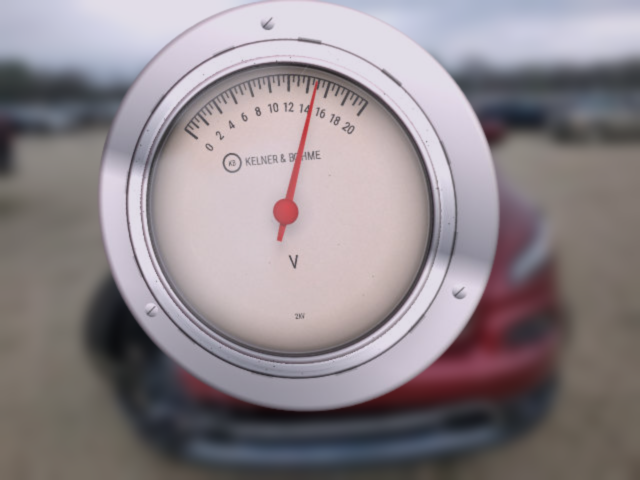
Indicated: {"value": 15, "unit": "V"}
